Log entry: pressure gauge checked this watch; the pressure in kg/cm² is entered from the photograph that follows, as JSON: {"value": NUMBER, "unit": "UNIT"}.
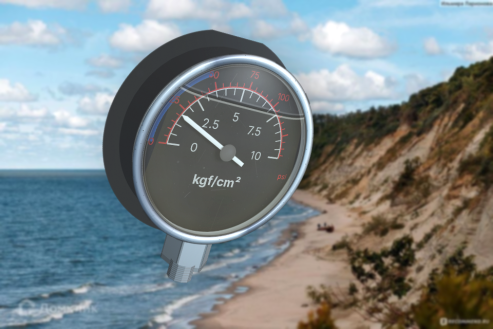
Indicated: {"value": 1.5, "unit": "kg/cm²"}
